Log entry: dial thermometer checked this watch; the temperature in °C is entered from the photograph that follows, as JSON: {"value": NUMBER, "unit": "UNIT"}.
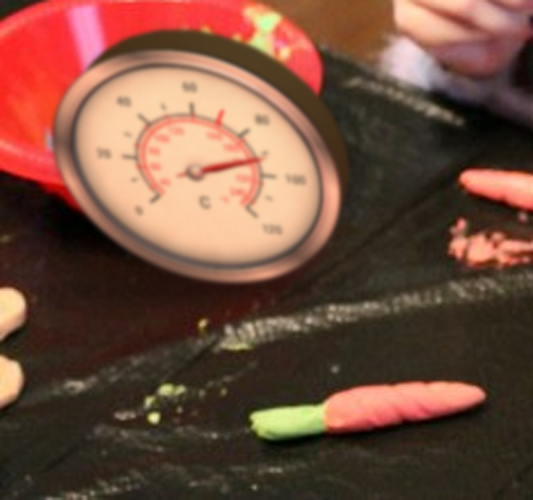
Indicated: {"value": 90, "unit": "°C"}
